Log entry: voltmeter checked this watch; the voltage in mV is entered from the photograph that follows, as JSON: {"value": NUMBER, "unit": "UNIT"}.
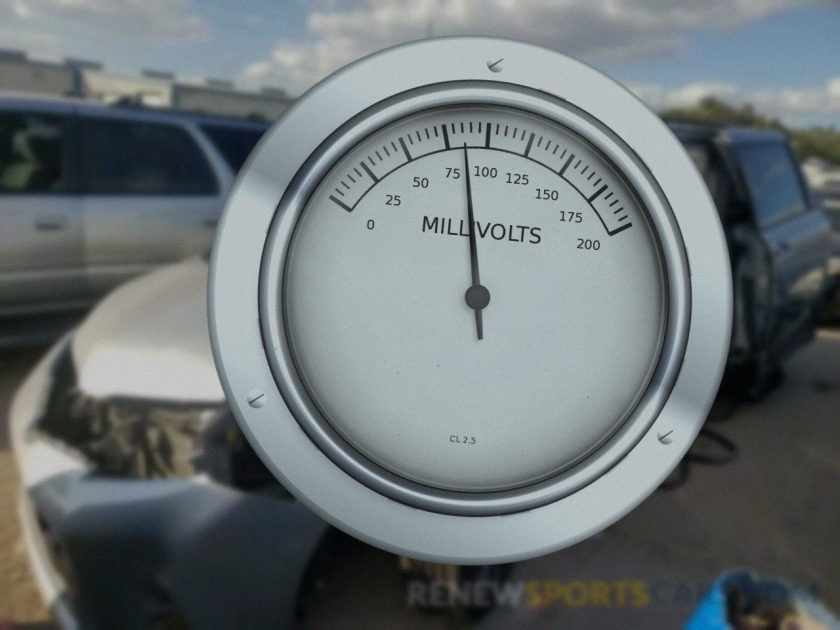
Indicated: {"value": 85, "unit": "mV"}
